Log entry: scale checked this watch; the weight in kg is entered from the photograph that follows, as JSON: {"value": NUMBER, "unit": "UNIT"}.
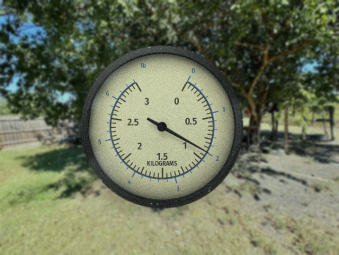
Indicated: {"value": 0.9, "unit": "kg"}
